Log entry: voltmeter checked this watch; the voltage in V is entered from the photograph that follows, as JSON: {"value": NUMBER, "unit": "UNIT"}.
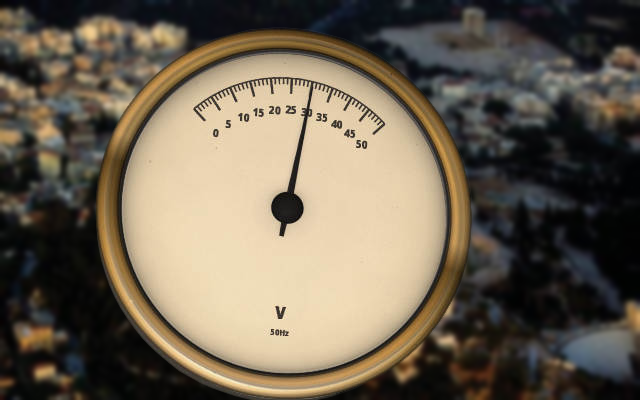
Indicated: {"value": 30, "unit": "V"}
